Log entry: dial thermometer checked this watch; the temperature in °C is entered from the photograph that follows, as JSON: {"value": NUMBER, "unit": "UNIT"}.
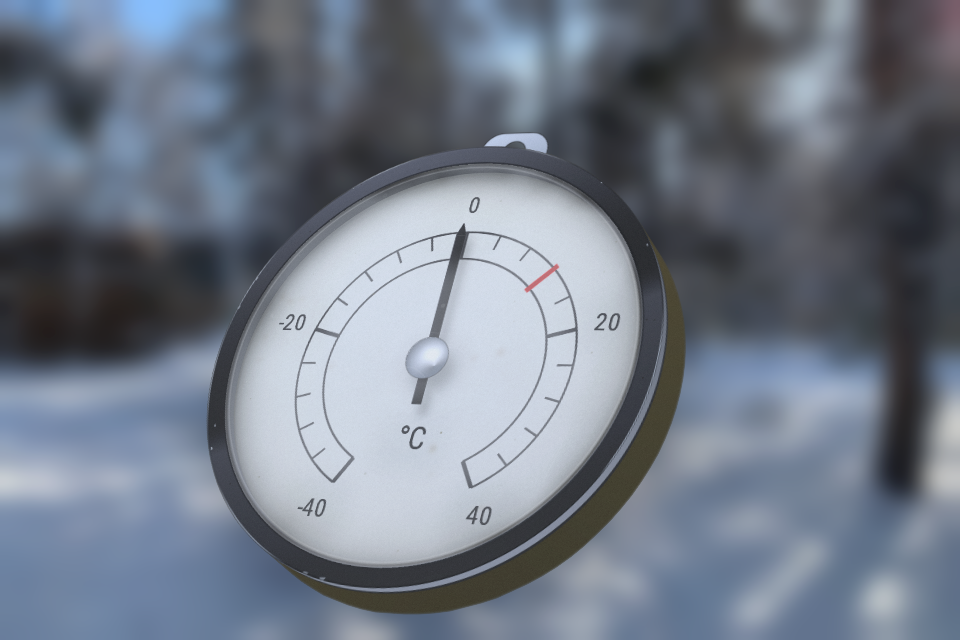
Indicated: {"value": 0, "unit": "°C"}
